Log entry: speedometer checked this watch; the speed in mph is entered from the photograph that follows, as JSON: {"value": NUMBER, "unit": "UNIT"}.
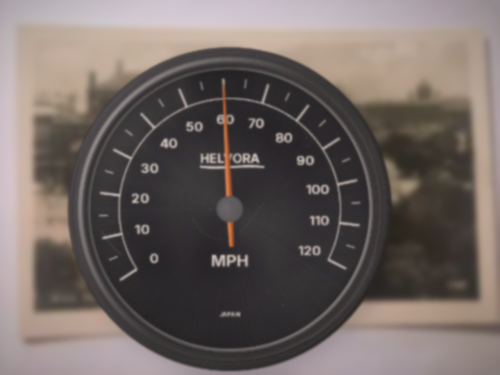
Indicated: {"value": 60, "unit": "mph"}
